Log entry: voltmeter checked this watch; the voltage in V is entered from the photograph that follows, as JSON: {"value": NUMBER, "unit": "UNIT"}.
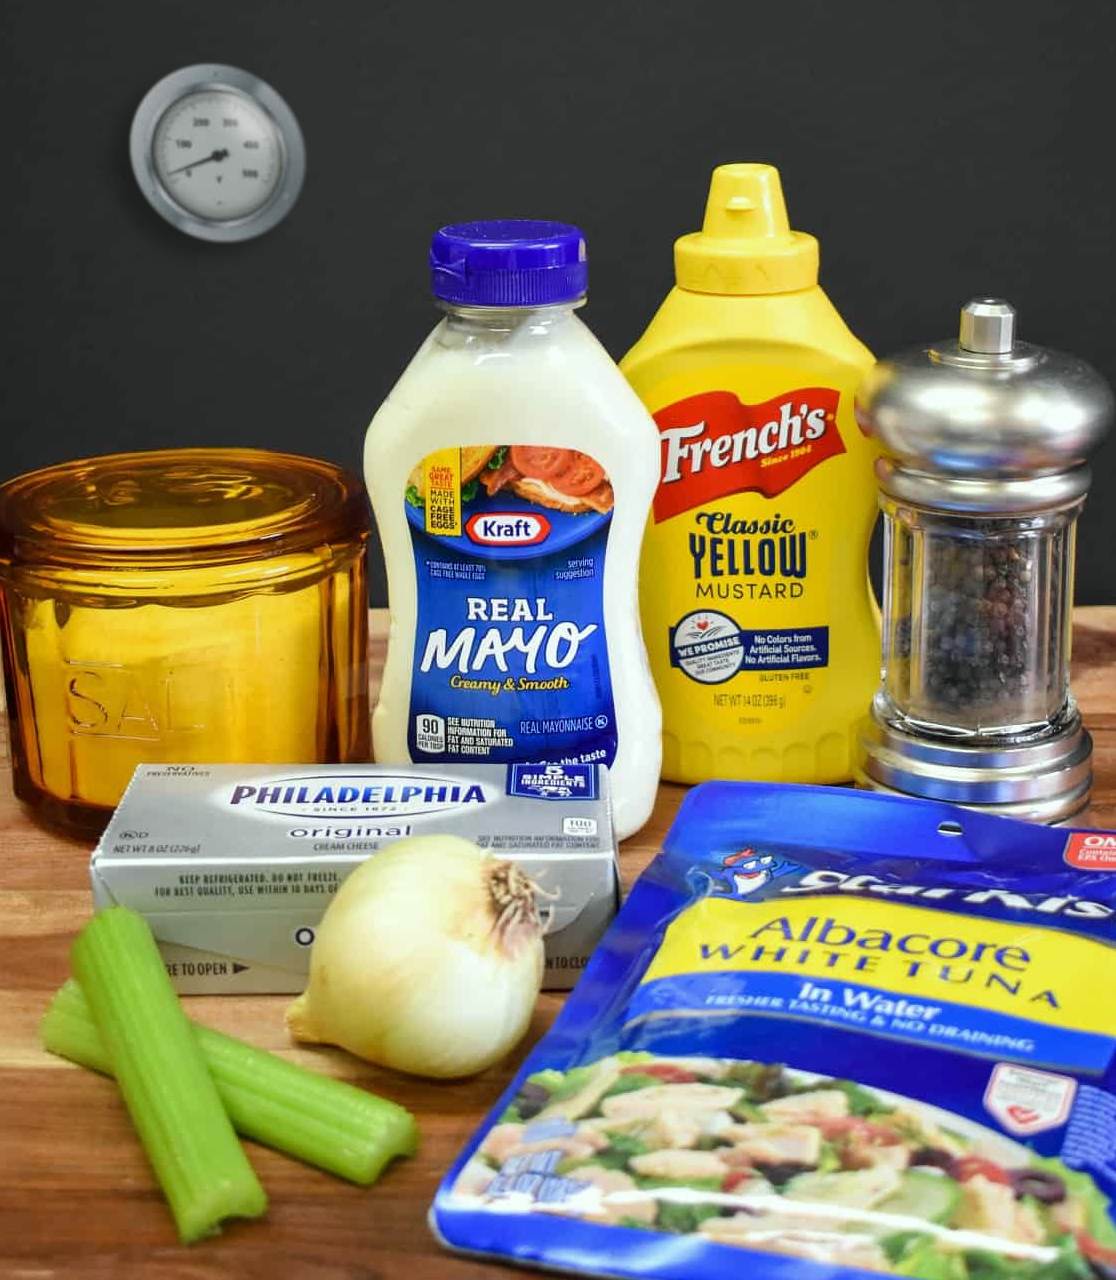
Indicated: {"value": 20, "unit": "V"}
